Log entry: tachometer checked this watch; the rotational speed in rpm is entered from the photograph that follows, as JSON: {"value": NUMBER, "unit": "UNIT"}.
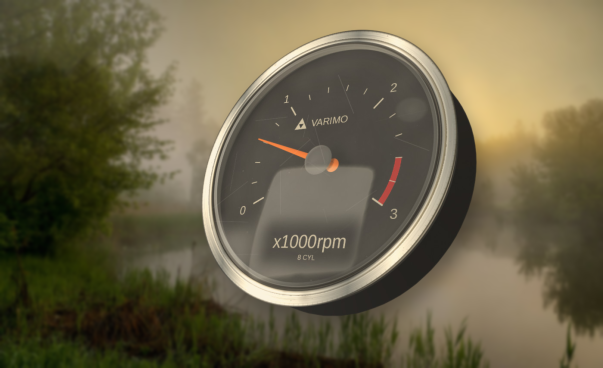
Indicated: {"value": 600, "unit": "rpm"}
